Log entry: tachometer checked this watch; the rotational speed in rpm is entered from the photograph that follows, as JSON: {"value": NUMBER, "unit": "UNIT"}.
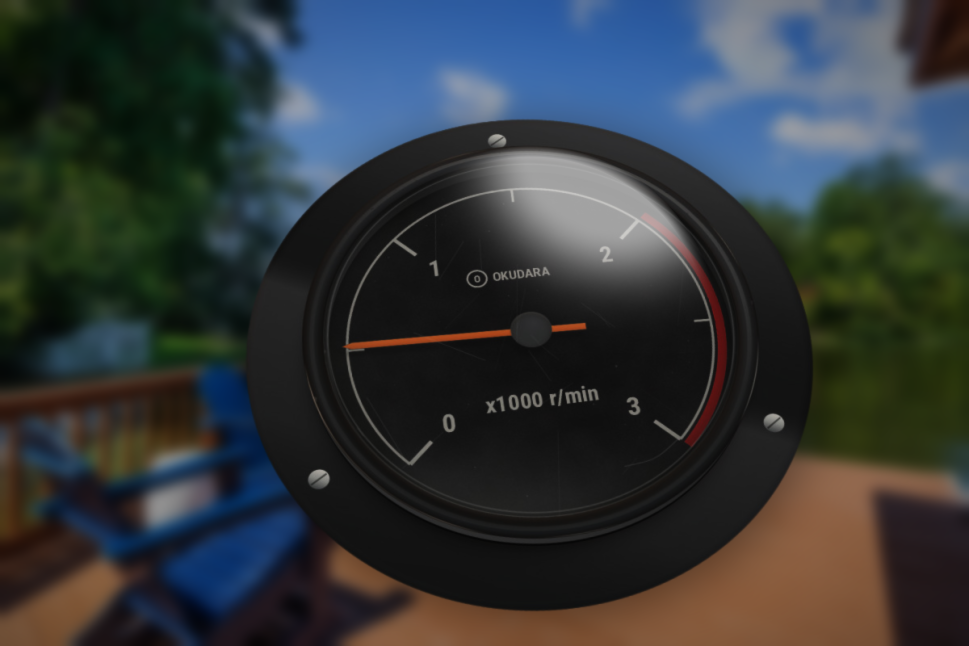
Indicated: {"value": 500, "unit": "rpm"}
